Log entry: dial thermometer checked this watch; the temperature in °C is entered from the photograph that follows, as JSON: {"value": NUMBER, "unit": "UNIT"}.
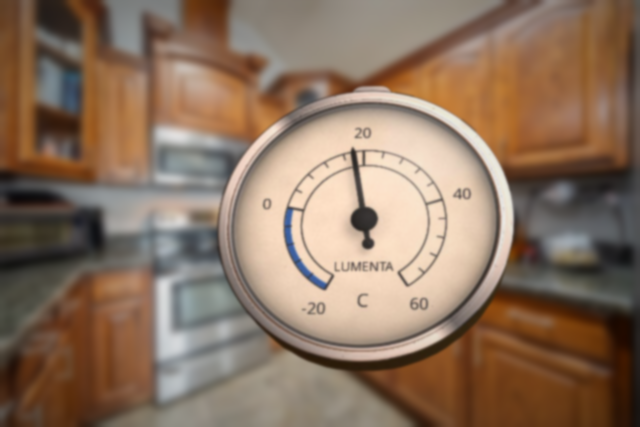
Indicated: {"value": 18, "unit": "°C"}
